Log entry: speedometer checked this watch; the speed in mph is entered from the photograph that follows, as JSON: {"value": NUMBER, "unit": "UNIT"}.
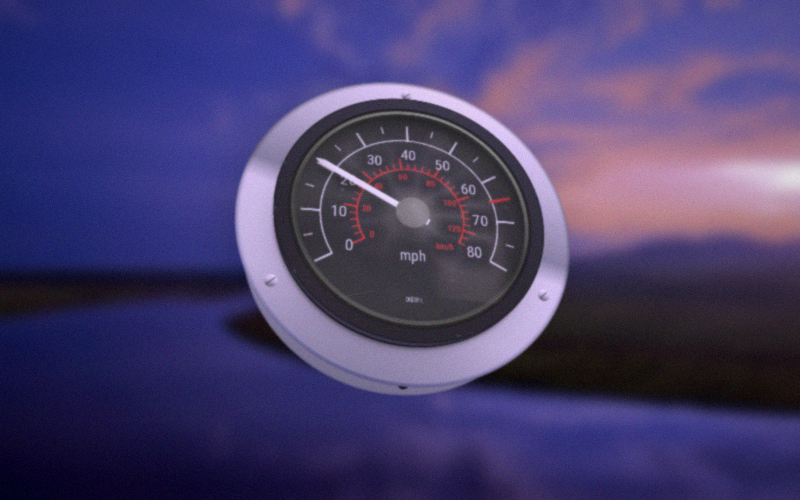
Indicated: {"value": 20, "unit": "mph"}
